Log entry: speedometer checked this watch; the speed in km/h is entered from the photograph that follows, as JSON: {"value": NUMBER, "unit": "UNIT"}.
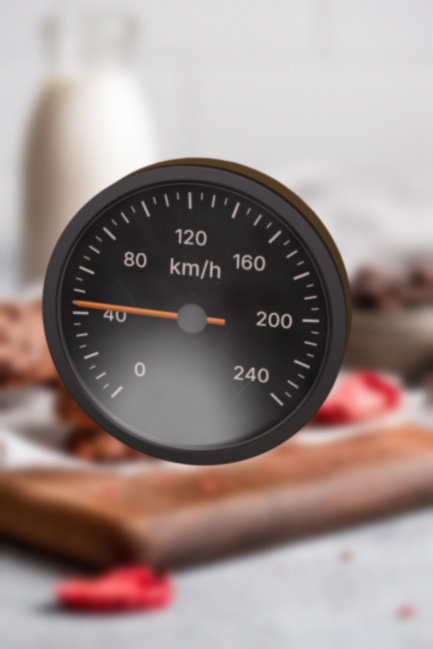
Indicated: {"value": 45, "unit": "km/h"}
